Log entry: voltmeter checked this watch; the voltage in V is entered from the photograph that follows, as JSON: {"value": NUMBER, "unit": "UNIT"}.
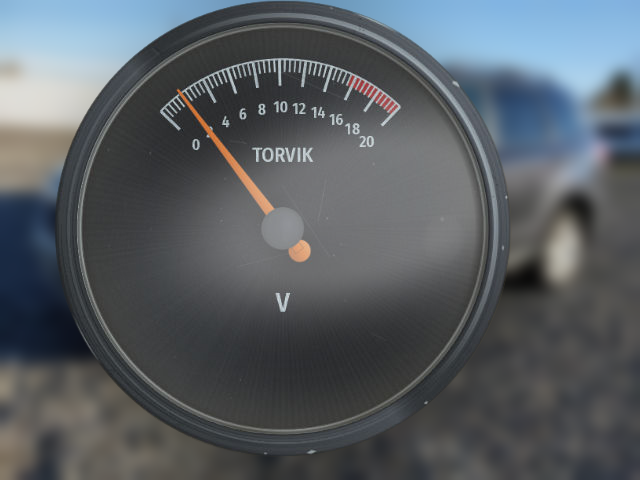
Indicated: {"value": 2, "unit": "V"}
